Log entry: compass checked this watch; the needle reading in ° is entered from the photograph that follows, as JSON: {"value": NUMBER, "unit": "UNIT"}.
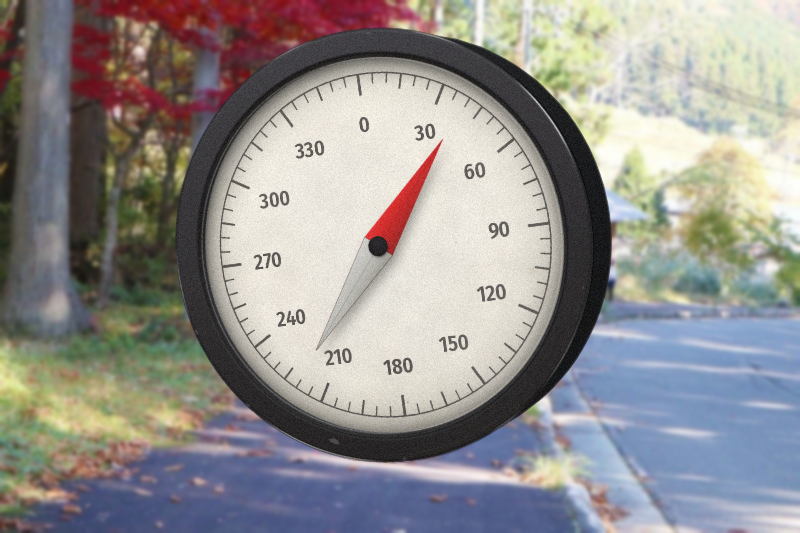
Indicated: {"value": 40, "unit": "°"}
